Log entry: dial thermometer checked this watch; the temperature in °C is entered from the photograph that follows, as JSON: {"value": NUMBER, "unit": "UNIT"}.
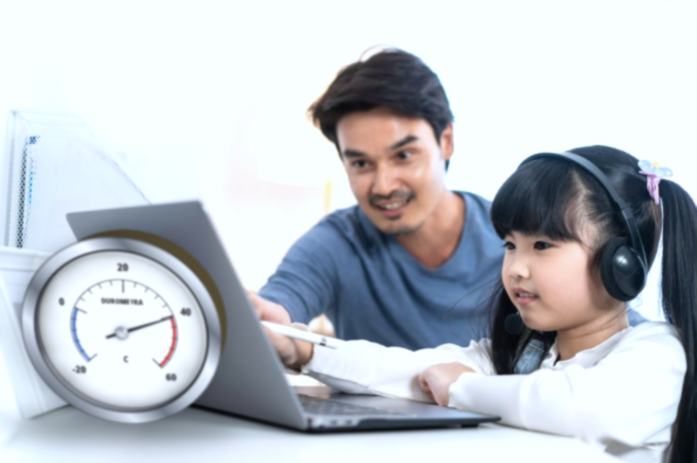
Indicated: {"value": 40, "unit": "°C"}
